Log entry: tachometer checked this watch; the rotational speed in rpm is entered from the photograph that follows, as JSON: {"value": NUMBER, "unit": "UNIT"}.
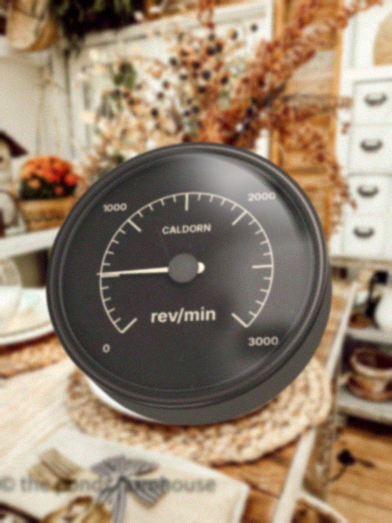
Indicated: {"value": 500, "unit": "rpm"}
